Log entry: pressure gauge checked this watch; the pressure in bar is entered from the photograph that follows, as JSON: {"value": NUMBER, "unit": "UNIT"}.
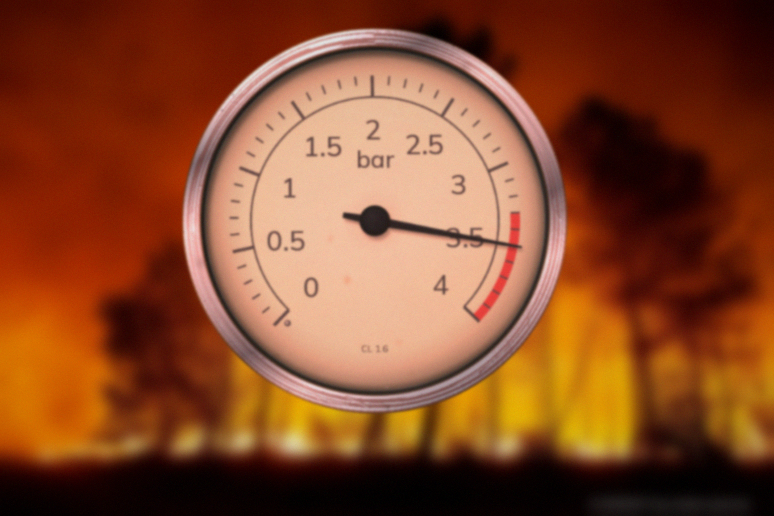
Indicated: {"value": 3.5, "unit": "bar"}
